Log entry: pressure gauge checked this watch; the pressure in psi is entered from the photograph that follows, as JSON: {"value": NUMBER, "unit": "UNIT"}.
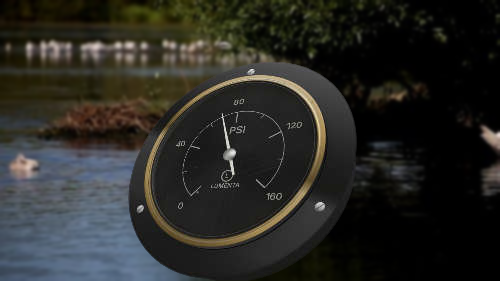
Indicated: {"value": 70, "unit": "psi"}
